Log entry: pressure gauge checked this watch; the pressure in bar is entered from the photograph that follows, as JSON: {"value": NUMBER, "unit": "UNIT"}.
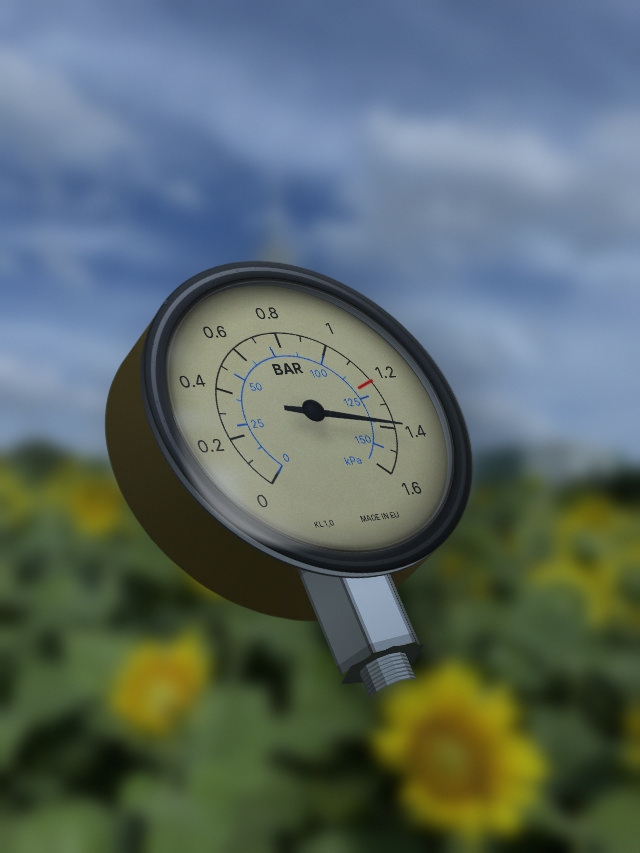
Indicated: {"value": 1.4, "unit": "bar"}
